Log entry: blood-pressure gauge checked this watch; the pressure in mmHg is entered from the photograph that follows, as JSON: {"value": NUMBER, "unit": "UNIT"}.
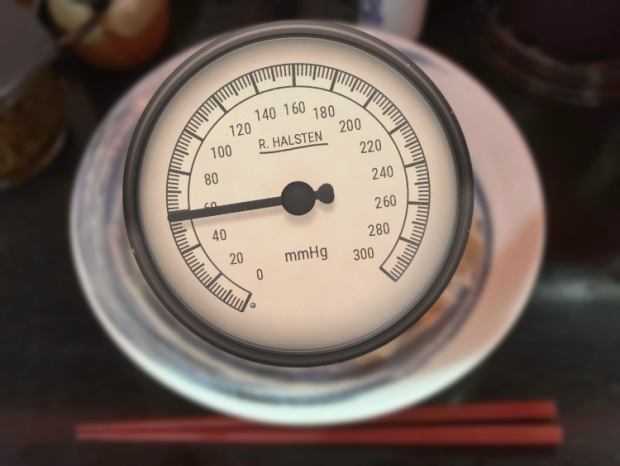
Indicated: {"value": 58, "unit": "mmHg"}
